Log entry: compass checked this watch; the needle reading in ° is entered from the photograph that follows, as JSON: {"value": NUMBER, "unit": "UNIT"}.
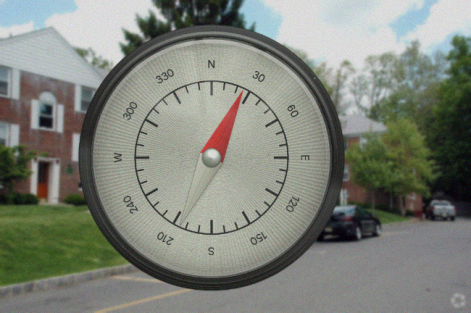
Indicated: {"value": 25, "unit": "°"}
